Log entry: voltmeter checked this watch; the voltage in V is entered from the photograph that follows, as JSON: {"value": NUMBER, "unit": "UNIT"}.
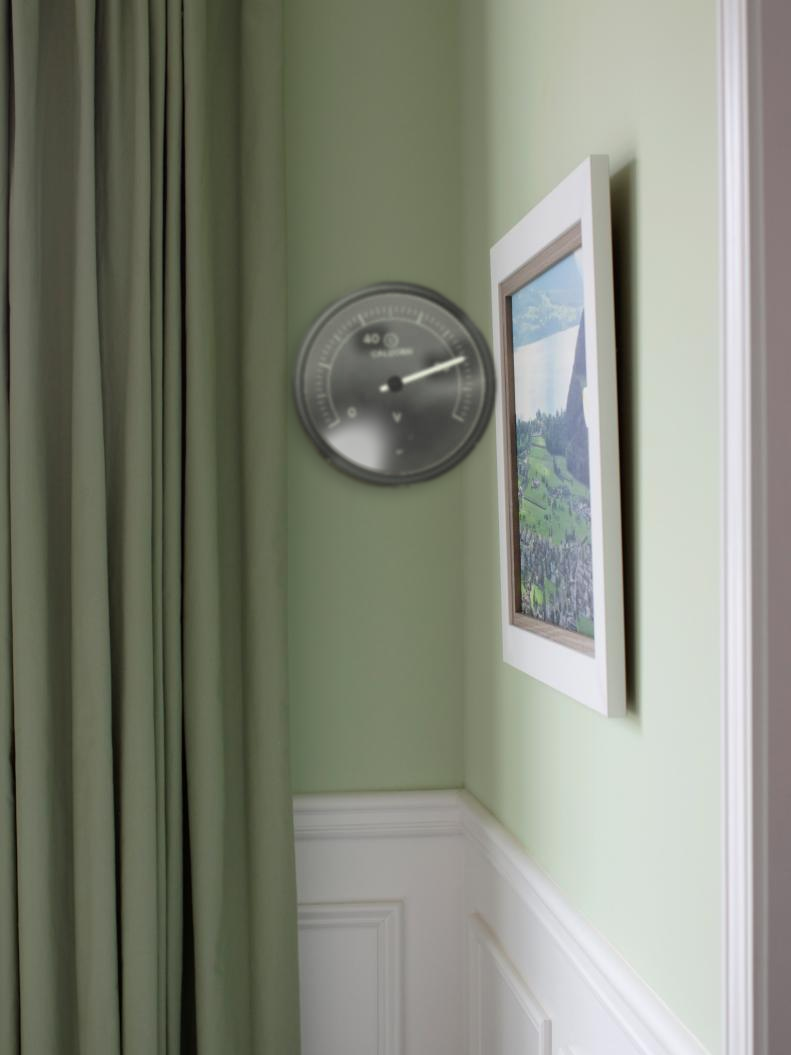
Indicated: {"value": 80, "unit": "V"}
